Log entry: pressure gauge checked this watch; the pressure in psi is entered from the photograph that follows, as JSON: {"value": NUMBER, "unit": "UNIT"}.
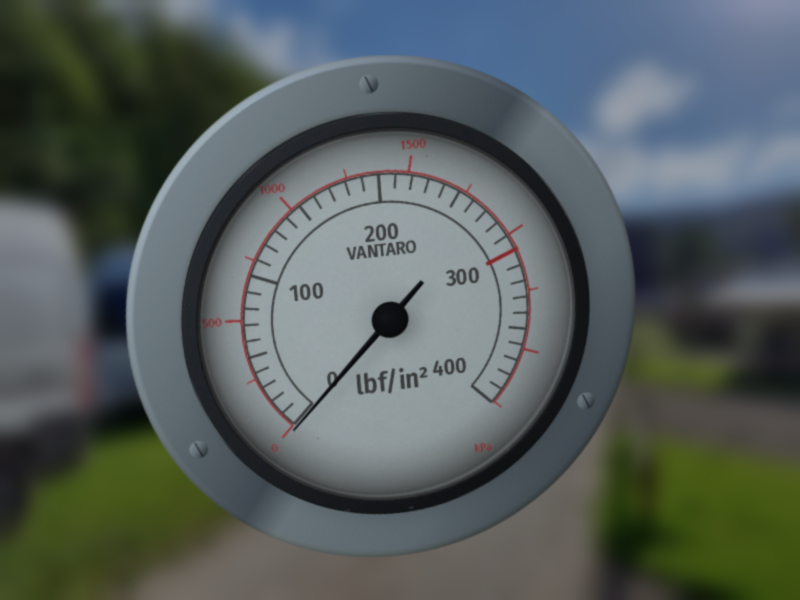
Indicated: {"value": 0, "unit": "psi"}
